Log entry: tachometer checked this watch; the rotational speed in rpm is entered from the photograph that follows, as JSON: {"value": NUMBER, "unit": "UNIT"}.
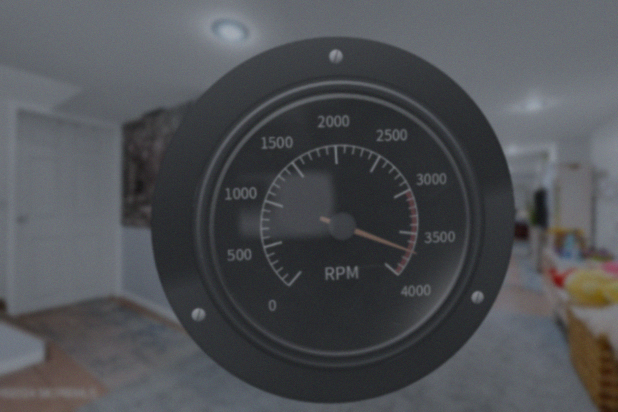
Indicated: {"value": 3700, "unit": "rpm"}
